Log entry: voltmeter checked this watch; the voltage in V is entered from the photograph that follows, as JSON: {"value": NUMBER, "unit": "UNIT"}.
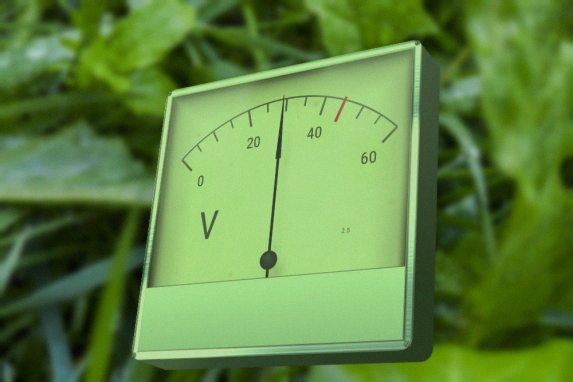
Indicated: {"value": 30, "unit": "V"}
